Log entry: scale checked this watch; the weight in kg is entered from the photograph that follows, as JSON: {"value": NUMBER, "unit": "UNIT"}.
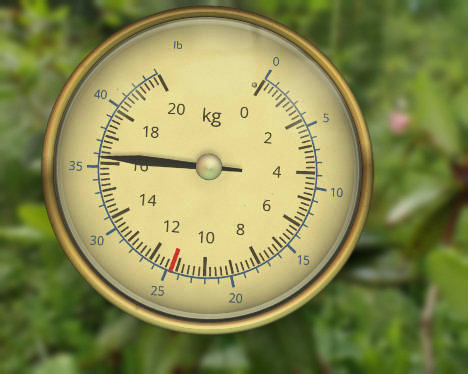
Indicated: {"value": 16.2, "unit": "kg"}
